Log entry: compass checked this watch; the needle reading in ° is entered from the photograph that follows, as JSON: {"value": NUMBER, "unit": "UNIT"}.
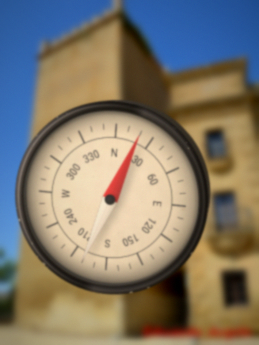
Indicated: {"value": 20, "unit": "°"}
